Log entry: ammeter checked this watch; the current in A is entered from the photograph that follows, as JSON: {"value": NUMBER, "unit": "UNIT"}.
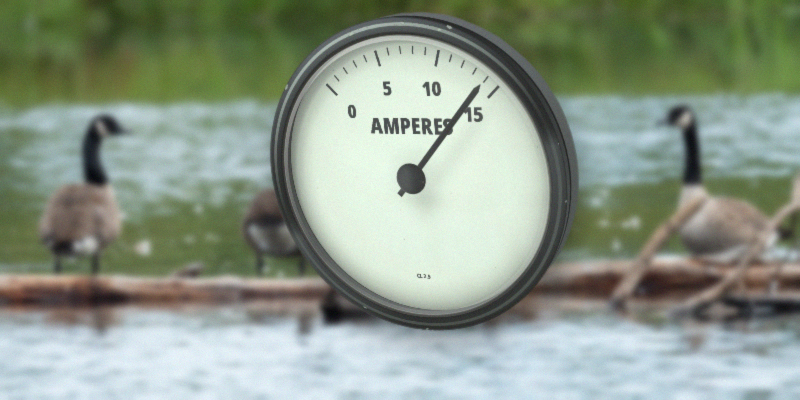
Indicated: {"value": 14, "unit": "A"}
